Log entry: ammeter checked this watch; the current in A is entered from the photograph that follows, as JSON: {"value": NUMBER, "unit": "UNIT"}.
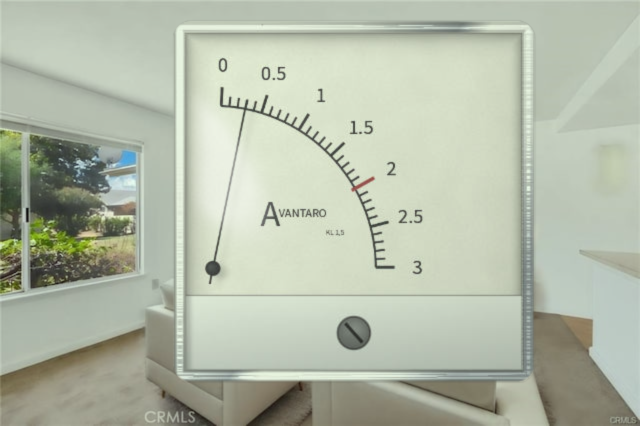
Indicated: {"value": 0.3, "unit": "A"}
